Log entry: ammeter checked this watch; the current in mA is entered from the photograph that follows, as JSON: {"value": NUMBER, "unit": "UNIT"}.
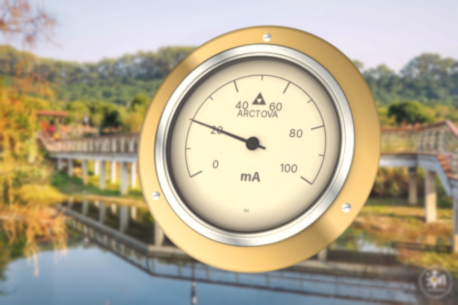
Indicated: {"value": 20, "unit": "mA"}
